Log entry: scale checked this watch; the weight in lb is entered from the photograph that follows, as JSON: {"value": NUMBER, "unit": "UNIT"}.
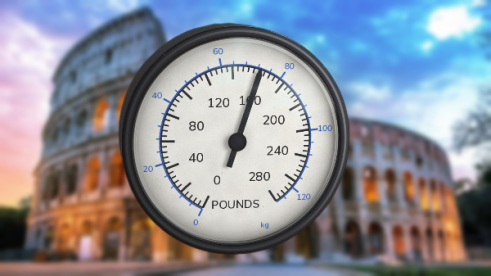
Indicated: {"value": 160, "unit": "lb"}
